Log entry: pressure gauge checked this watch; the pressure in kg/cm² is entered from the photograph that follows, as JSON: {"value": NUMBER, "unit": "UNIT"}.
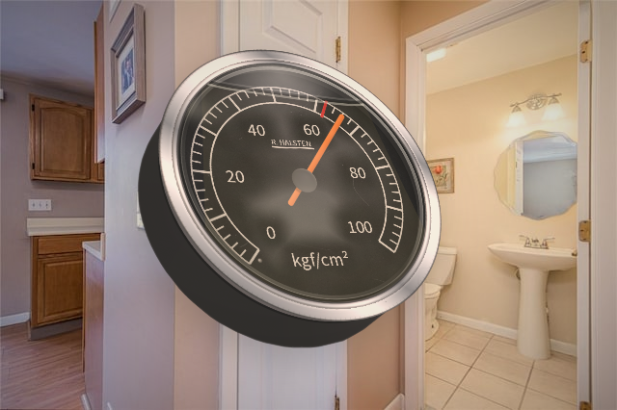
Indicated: {"value": 66, "unit": "kg/cm²"}
